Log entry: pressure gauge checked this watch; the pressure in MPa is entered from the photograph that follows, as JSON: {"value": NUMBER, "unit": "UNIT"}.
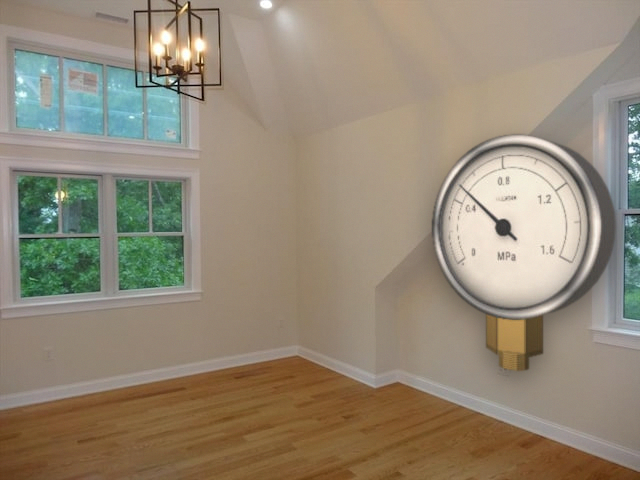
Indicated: {"value": 0.5, "unit": "MPa"}
